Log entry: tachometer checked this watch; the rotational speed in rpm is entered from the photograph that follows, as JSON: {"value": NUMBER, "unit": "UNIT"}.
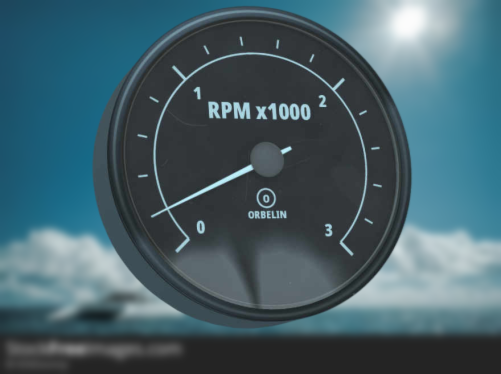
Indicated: {"value": 200, "unit": "rpm"}
